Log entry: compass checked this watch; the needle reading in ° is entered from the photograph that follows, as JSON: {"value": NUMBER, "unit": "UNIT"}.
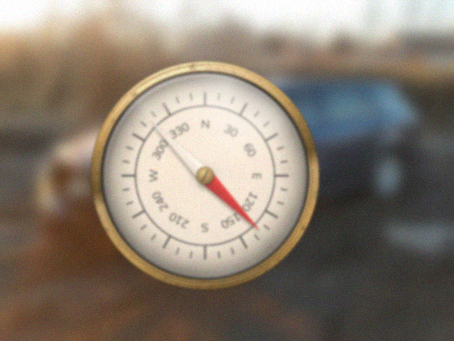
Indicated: {"value": 135, "unit": "°"}
